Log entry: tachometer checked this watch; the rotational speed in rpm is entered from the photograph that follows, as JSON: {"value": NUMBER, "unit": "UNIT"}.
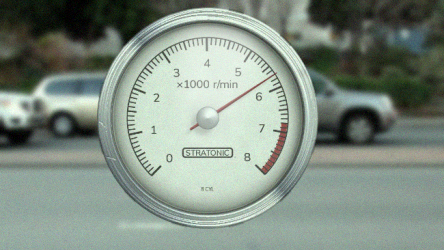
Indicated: {"value": 5700, "unit": "rpm"}
